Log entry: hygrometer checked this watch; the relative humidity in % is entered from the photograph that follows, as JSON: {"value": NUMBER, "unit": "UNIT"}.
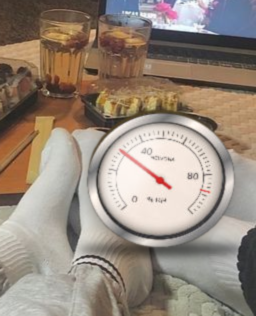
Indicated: {"value": 30, "unit": "%"}
